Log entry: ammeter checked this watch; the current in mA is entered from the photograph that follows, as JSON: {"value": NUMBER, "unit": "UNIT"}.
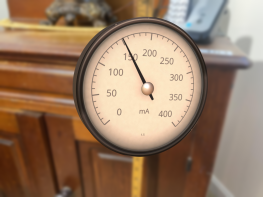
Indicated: {"value": 150, "unit": "mA"}
